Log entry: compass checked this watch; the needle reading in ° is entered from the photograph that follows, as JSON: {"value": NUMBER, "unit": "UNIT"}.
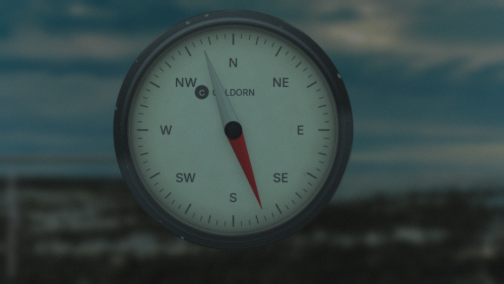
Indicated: {"value": 160, "unit": "°"}
